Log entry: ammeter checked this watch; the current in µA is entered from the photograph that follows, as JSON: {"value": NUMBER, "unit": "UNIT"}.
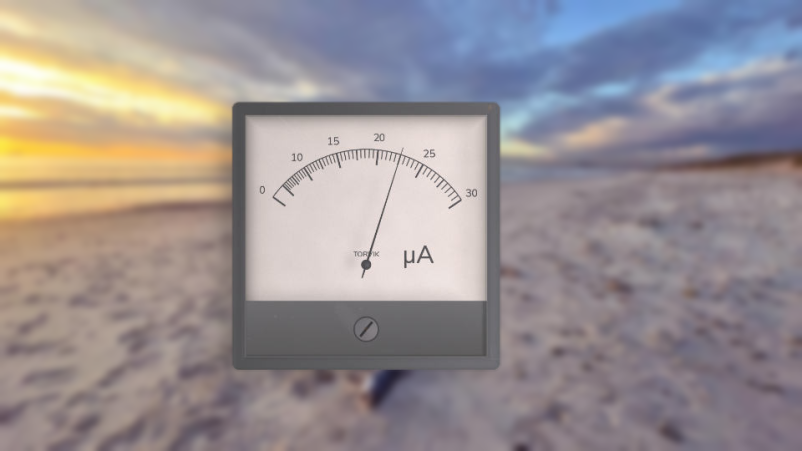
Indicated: {"value": 22.5, "unit": "µA"}
